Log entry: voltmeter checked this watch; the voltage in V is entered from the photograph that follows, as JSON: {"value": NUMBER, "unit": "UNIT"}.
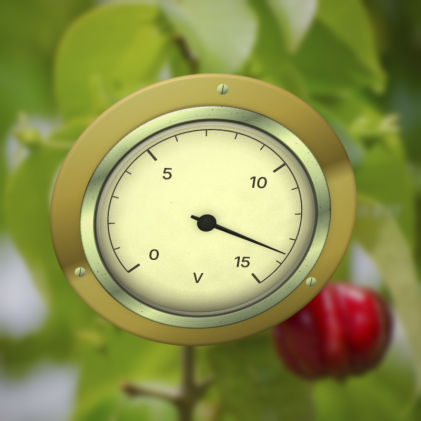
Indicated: {"value": 13.5, "unit": "V"}
